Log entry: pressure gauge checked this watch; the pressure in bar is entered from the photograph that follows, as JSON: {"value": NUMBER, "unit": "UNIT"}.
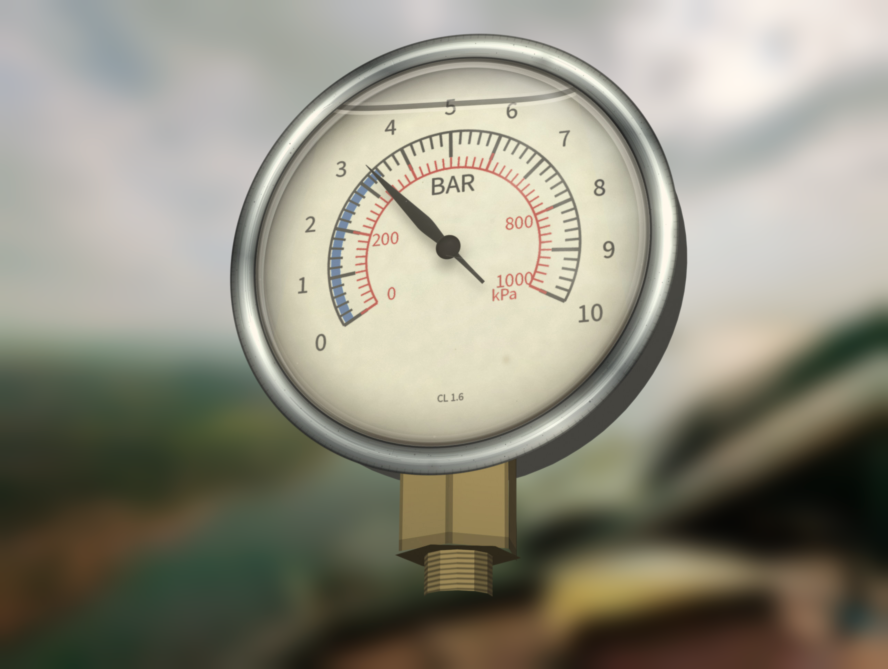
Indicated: {"value": 3.3, "unit": "bar"}
